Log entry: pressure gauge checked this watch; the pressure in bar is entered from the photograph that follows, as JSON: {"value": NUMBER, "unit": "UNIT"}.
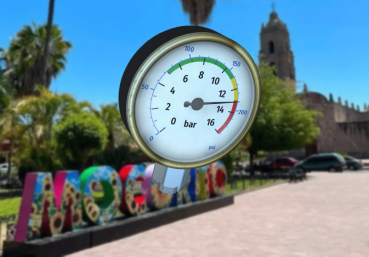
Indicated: {"value": 13, "unit": "bar"}
